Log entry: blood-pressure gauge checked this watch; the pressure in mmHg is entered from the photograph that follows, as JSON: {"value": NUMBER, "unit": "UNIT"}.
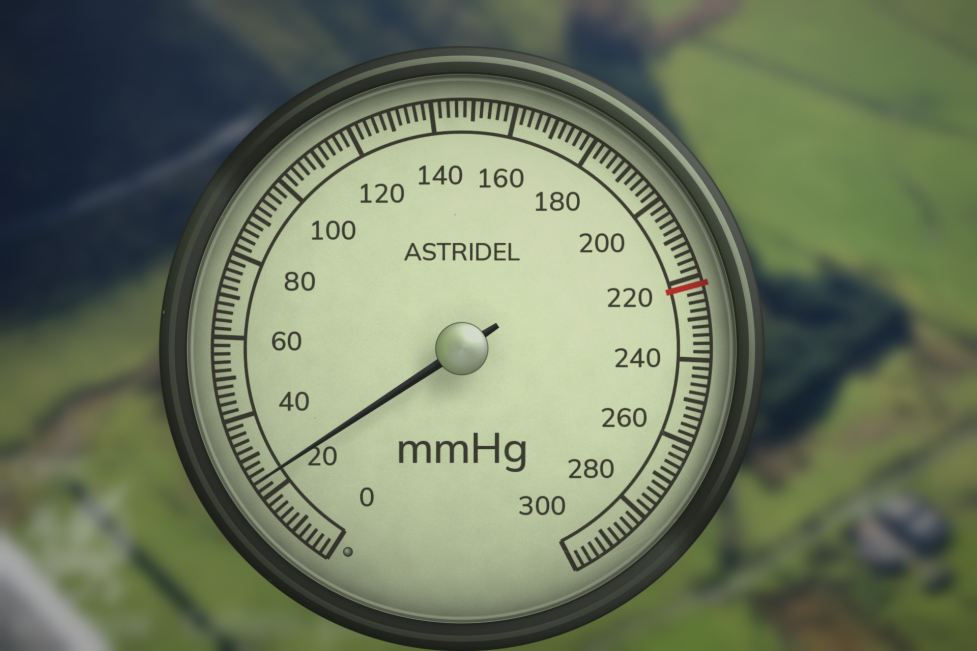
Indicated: {"value": 24, "unit": "mmHg"}
